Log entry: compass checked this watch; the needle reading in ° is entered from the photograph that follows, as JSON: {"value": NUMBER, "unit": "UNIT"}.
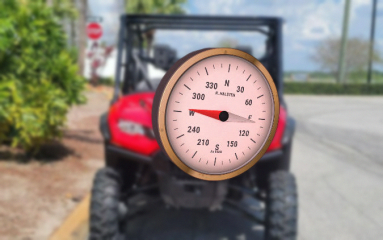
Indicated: {"value": 275, "unit": "°"}
